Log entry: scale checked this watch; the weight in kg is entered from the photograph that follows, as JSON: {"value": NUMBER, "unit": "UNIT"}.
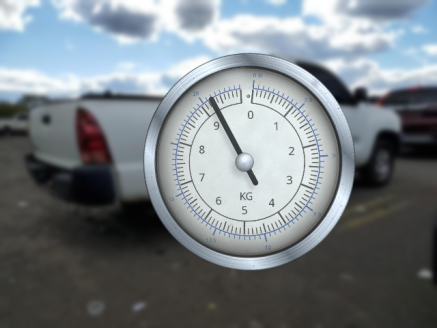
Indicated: {"value": 9.3, "unit": "kg"}
